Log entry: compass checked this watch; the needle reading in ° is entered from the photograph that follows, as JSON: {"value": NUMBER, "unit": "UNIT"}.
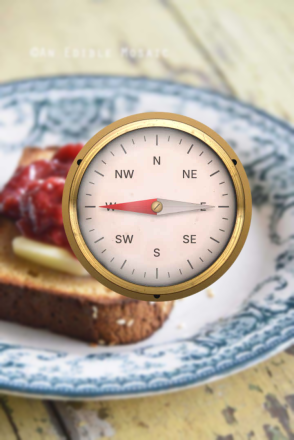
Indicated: {"value": 270, "unit": "°"}
